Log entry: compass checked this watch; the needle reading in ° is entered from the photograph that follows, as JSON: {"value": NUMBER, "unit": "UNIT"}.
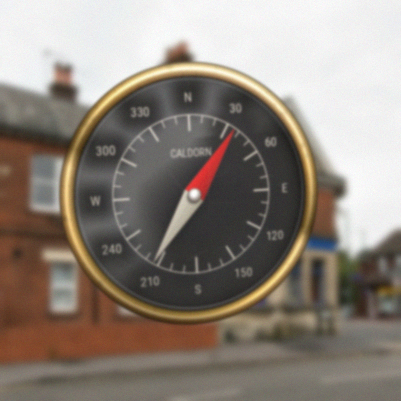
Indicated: {"value": 35, "unit": "°"}
